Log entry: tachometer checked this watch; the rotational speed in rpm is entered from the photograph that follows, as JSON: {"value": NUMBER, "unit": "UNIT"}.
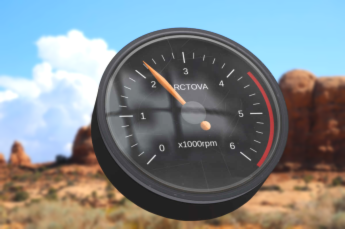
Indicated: {"value": 2200, "unit": "rpm"}
